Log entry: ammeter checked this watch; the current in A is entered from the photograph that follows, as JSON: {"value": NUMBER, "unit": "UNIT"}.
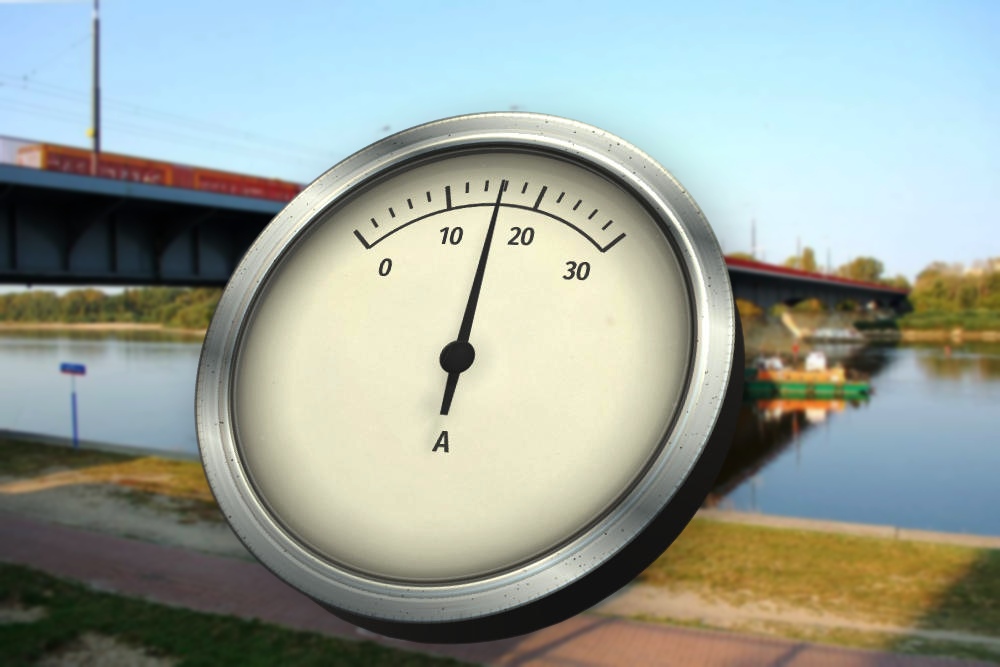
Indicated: {"value": 16, "unit": "A"}
